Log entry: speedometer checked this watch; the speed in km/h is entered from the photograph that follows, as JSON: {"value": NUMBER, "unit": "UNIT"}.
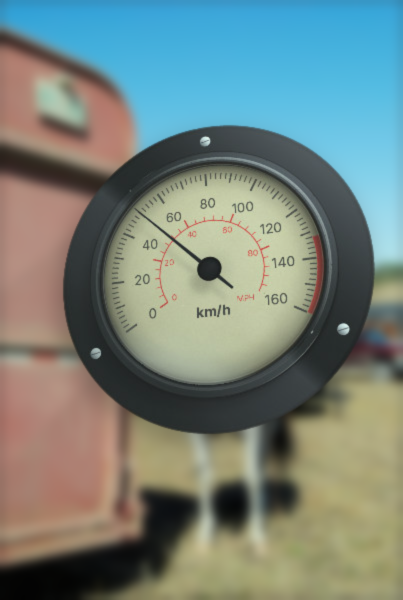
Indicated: {"value": 50, "unit": "km/h"}
